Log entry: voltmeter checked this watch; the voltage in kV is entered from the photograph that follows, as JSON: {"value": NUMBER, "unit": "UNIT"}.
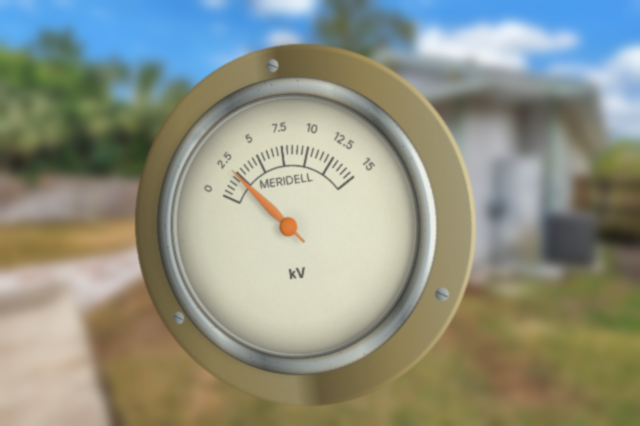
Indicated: {"value": 2.5, "unit": "kV"}
